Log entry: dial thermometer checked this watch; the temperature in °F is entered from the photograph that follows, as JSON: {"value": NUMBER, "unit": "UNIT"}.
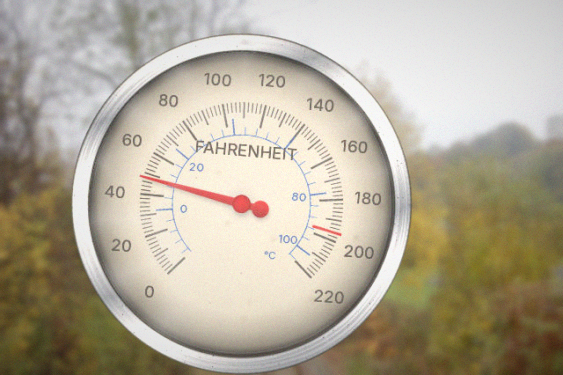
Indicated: {"value": 48, "unit": "°F"}
